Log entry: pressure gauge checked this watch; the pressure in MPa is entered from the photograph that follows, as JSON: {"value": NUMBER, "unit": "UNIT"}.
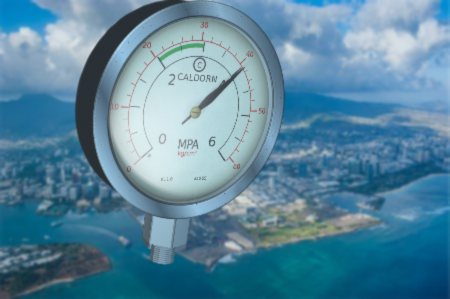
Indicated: {"value": 4, "unit": "MPa"}
